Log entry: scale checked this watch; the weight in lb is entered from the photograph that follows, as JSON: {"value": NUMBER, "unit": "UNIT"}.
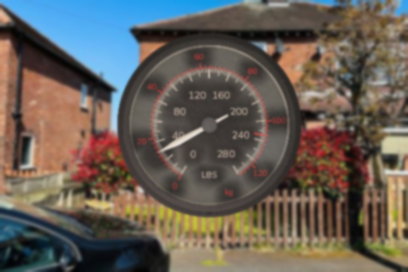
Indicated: {"value": 30, "unit": "lb"}
